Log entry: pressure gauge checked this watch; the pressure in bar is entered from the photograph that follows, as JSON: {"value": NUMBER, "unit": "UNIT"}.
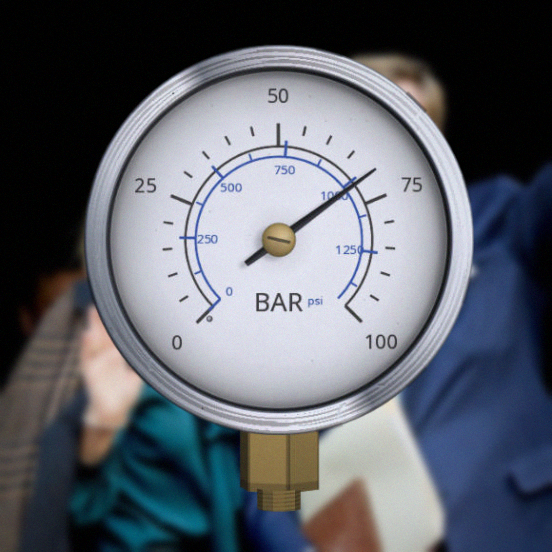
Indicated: {"value": 70, "unit": "bar"}
